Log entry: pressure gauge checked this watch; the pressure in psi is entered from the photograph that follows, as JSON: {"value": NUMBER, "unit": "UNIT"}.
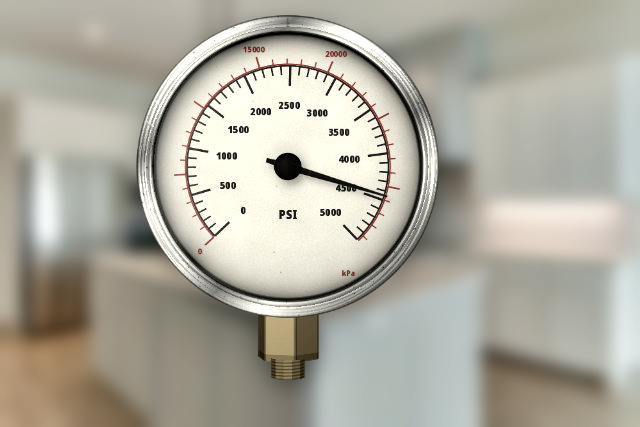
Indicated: {"value": 4450, "unit": "psi"}
